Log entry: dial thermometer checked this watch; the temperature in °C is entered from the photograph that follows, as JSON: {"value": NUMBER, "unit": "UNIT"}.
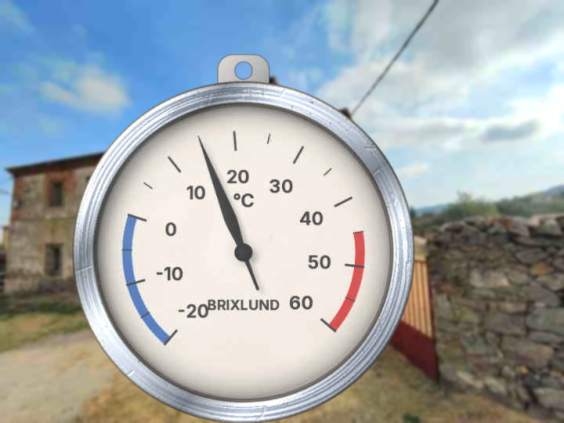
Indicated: {"value": 15, "unit": "°C"}
